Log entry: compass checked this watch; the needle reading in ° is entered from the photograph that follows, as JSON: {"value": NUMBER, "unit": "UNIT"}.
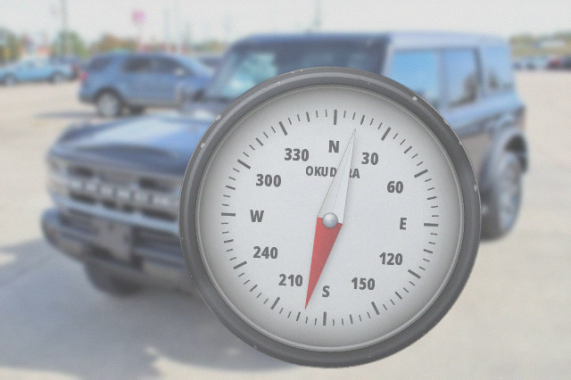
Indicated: {"value": 192.5, "unit": "°"}
